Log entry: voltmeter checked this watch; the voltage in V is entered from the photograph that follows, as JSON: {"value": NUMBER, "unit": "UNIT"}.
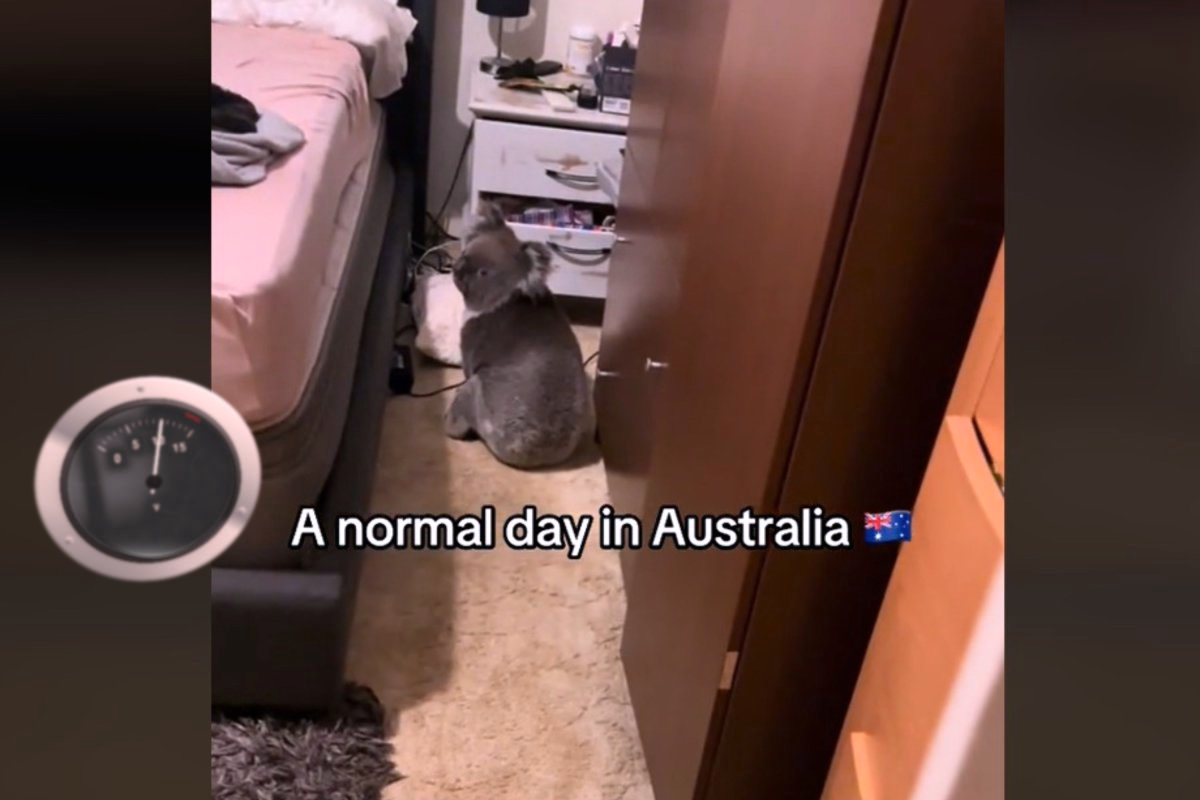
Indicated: {"value": 10, "unit": "V"}
